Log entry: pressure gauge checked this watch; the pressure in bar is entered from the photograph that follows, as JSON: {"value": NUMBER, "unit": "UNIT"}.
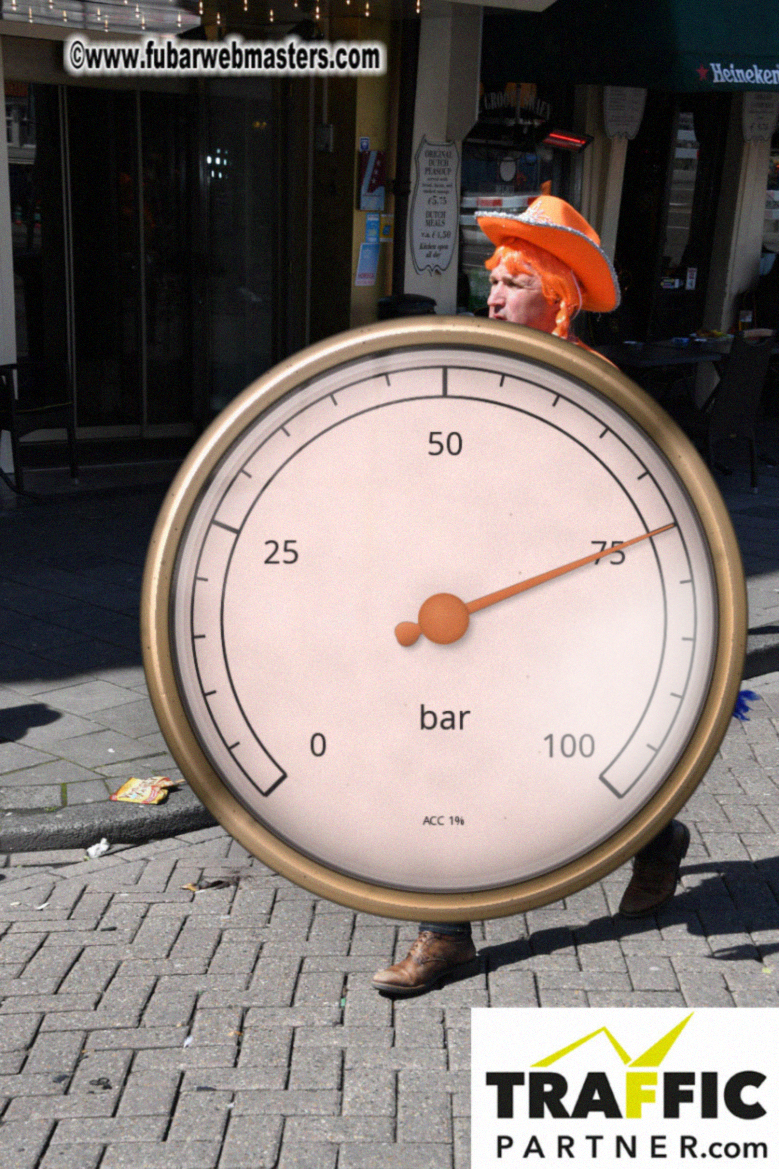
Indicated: {"value": 75, "unit": "bar"}
